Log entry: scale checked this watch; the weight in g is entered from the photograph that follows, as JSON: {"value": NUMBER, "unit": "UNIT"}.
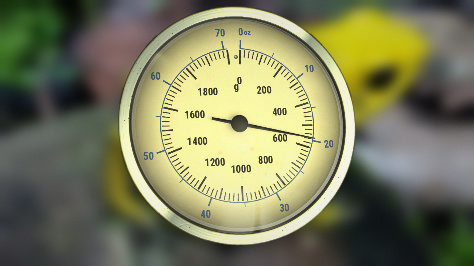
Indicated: {"value": 560, "unit": "g"}
